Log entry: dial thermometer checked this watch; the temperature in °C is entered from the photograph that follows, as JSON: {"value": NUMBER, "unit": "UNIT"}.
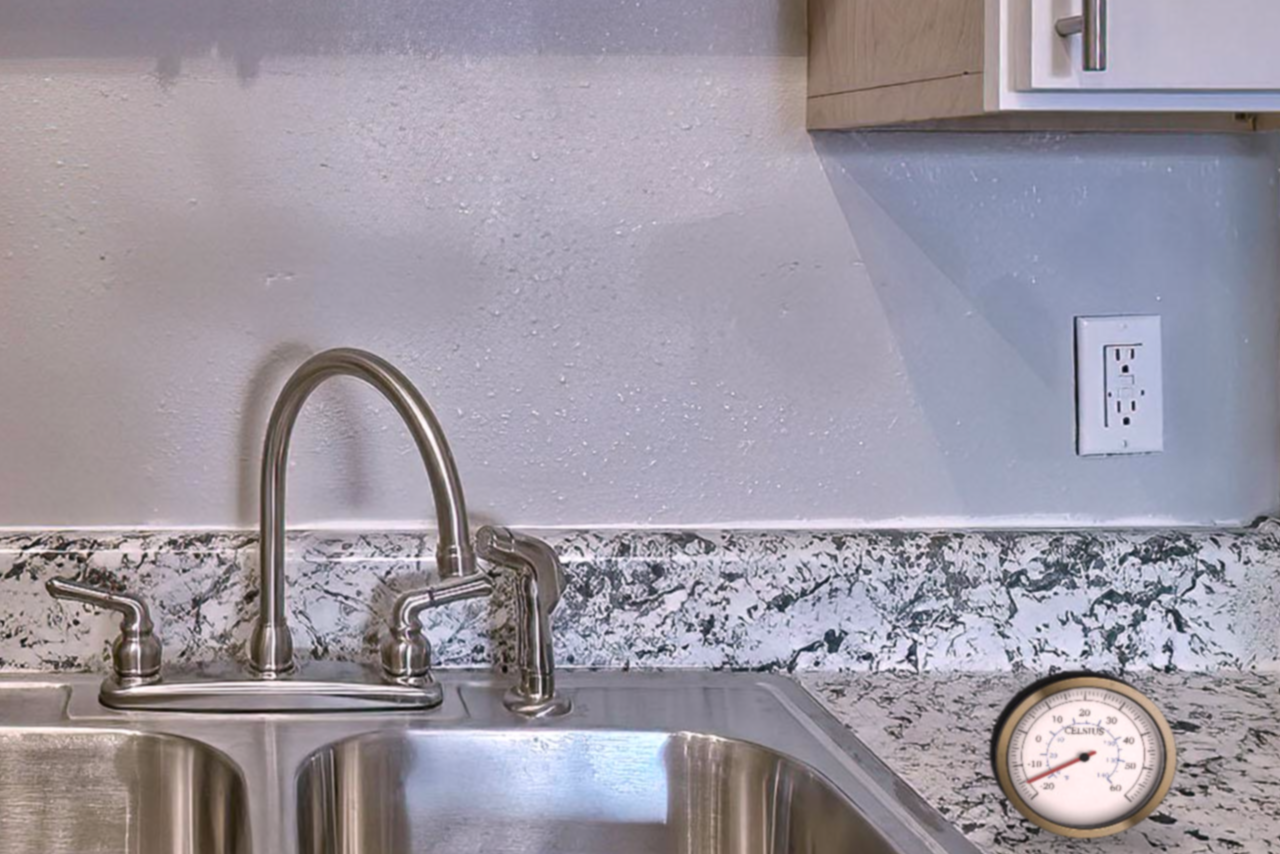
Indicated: {"value": -15, "unit": "°C"}
